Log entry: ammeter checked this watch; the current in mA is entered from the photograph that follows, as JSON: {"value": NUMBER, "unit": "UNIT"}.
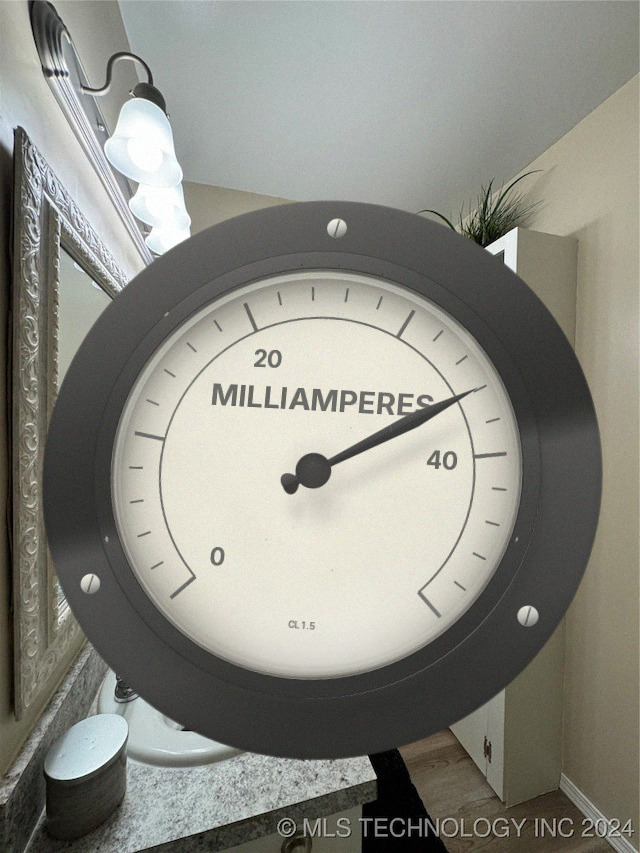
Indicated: {"value": 36, "unit": "mA"}
